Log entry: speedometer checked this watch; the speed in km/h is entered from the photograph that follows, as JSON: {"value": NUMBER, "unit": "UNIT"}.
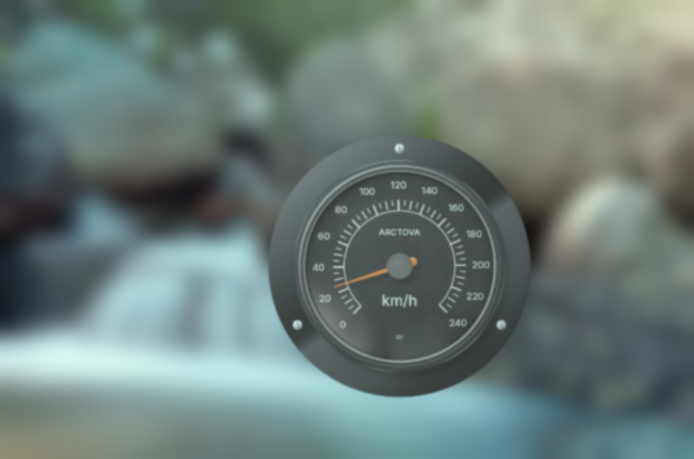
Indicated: {"value": 25, "unit": "km/h"}
